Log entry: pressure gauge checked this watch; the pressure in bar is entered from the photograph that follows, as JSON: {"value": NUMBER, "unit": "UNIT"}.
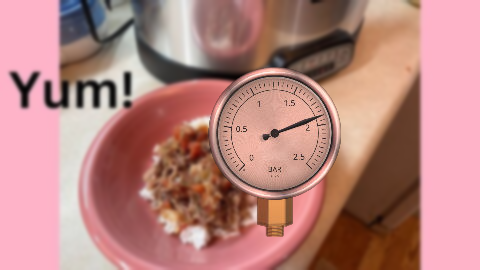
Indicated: {"value": 1.9, "unit": "bar"}
